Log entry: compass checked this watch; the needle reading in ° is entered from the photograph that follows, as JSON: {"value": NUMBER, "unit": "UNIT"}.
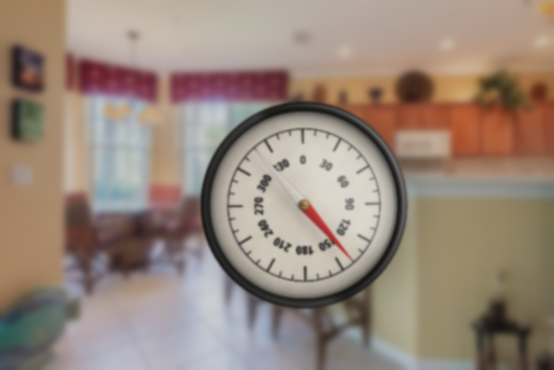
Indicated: {"value": 140, "unit": "°"}
